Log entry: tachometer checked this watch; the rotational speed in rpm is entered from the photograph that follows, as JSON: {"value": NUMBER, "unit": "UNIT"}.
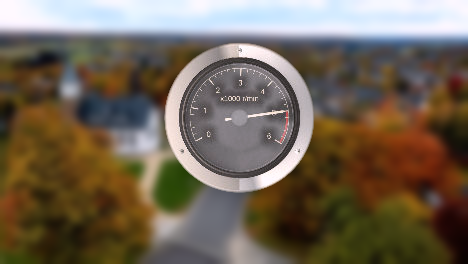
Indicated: {"value": 5000, "unit": "rpm"}
